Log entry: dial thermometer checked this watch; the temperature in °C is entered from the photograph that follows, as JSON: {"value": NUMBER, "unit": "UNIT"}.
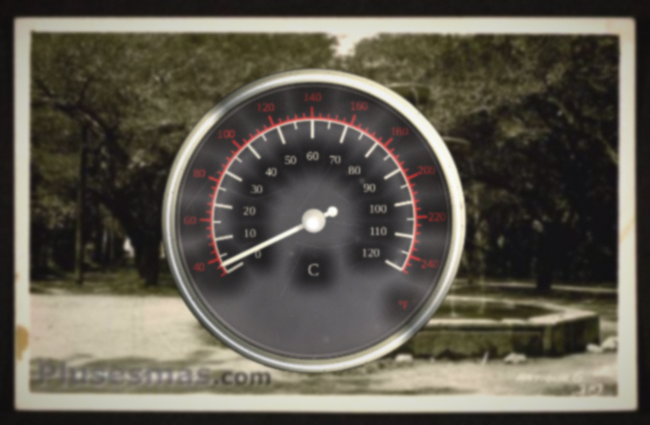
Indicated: {"value": 2.5, "unit": "°C"}
